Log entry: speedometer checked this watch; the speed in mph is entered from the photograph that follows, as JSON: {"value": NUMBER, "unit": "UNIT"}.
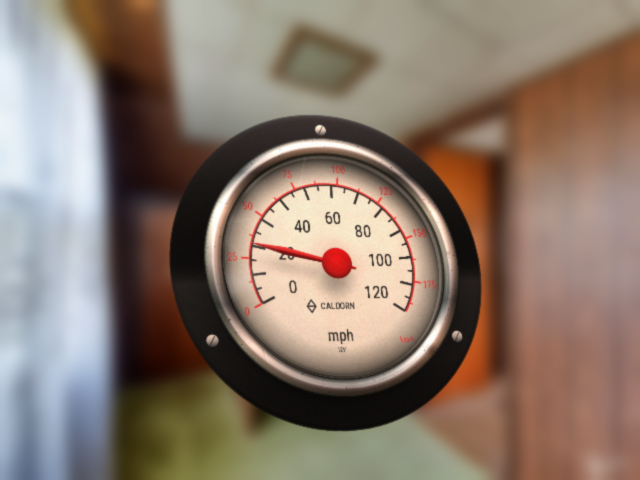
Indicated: {"value": 20, "unit": "mph"}
